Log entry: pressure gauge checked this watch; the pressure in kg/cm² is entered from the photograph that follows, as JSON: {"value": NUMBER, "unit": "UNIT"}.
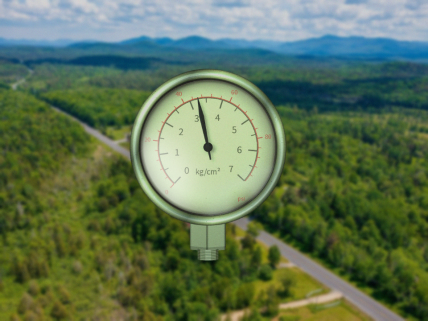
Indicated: {"value": 3.25, "unit": "kg/cm²"}
